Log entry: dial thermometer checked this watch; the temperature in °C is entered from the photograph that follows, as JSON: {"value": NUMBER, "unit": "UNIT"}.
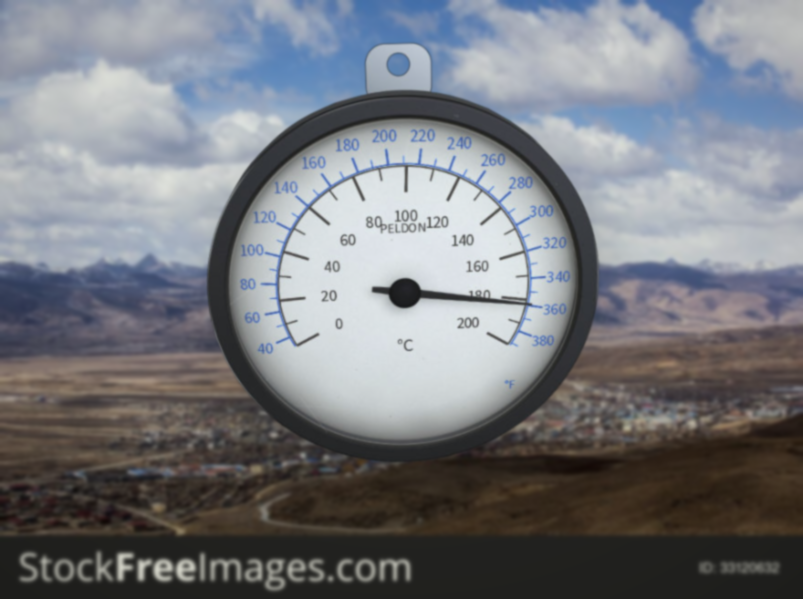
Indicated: {"value": 180, "unit": "°C"}
